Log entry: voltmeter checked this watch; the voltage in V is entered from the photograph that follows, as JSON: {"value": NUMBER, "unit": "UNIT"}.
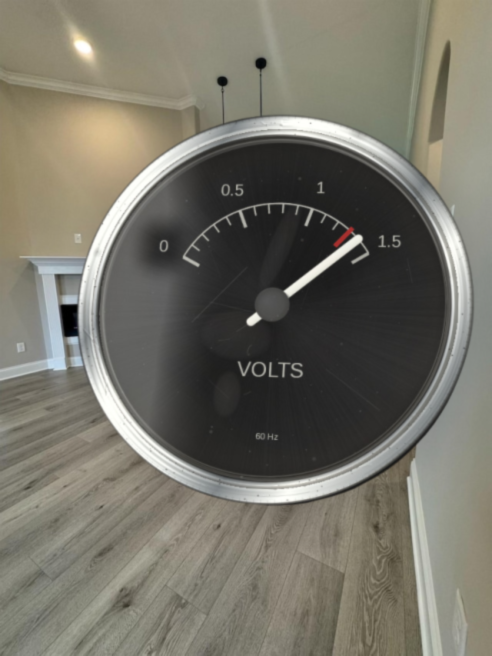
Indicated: {"value": 1.4, "unit": "V"}
